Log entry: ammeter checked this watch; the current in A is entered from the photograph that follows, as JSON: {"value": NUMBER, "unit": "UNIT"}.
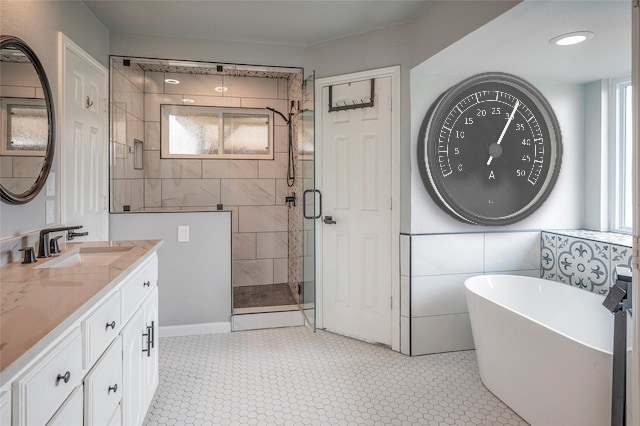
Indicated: {"value": 30, "unit": "A"}
